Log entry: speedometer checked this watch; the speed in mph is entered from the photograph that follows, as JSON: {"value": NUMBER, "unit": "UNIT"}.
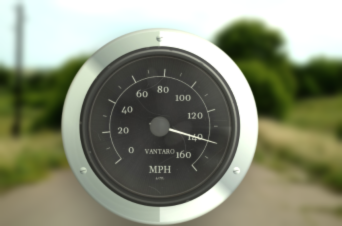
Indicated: {"value": 140, "unit": "mph"}
